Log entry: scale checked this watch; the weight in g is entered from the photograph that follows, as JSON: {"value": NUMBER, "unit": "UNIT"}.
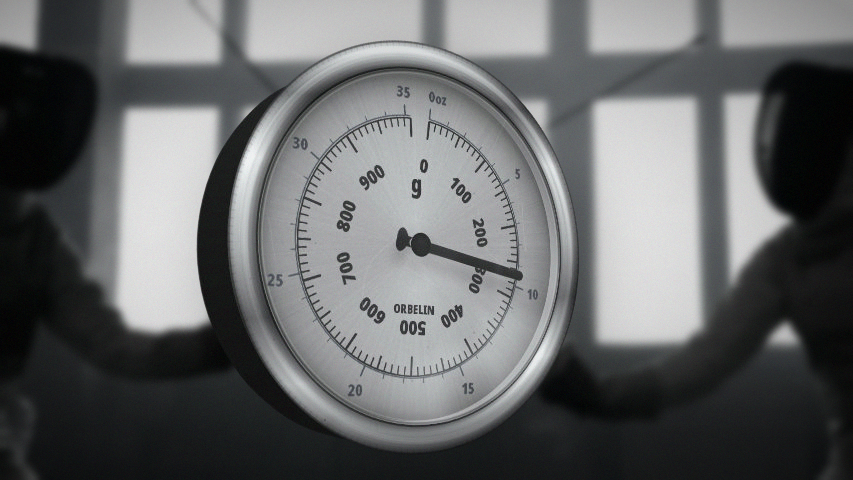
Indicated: {"value": 270, "unit": "g"}
